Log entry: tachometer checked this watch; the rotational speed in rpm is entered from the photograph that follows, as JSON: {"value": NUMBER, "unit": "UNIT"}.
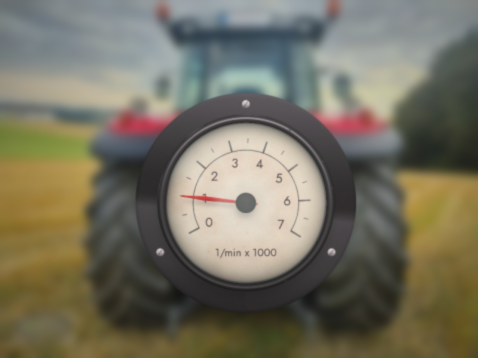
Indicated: {"value": 1000, "unit": "rpm"}
